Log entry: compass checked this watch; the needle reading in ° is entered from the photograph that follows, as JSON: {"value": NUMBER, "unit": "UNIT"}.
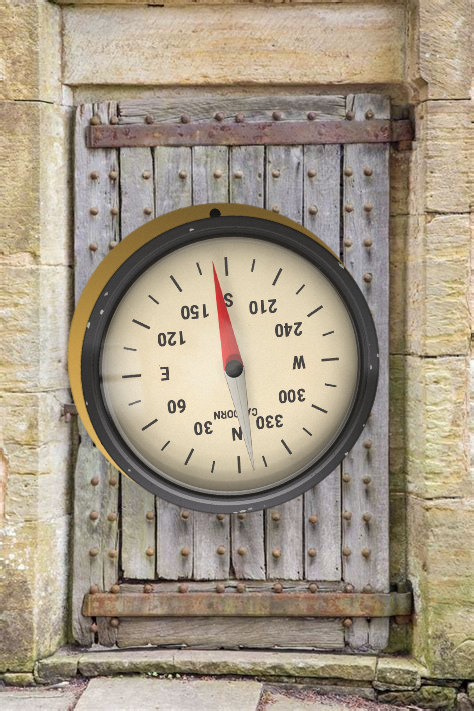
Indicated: {"value": 172.5, "unit": "°"}
